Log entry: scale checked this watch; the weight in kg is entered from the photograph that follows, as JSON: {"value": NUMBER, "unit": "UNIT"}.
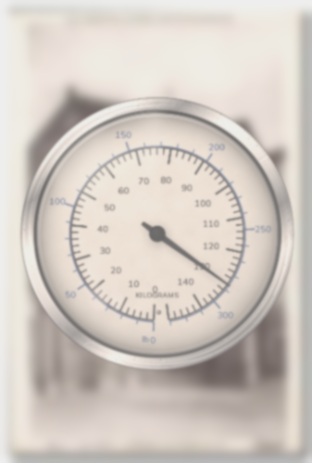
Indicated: {"value": 130, "unit": "kg"}
